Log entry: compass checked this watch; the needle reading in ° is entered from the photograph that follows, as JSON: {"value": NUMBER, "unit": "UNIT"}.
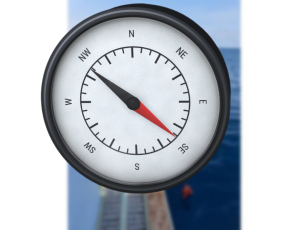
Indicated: {"value": 130, "unit": "°"}
